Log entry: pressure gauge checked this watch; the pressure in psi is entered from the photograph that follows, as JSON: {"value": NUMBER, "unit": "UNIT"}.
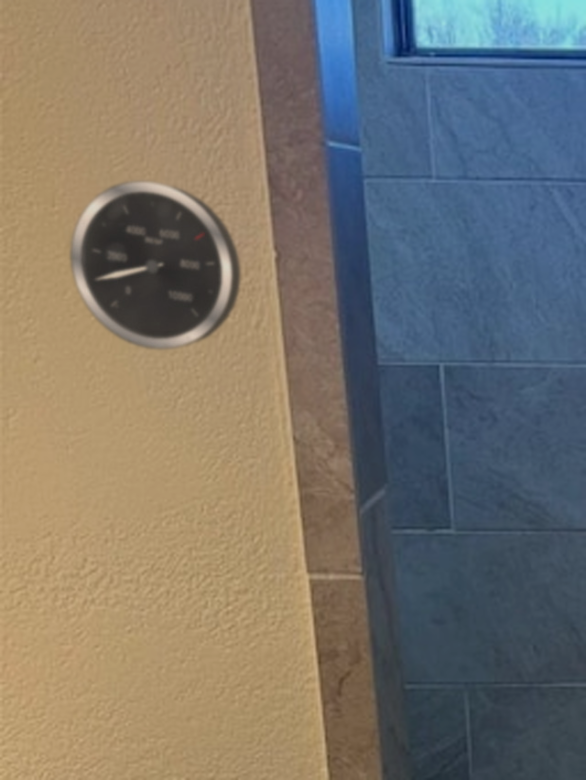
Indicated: {"value": 1000, "unit": "psi"}
